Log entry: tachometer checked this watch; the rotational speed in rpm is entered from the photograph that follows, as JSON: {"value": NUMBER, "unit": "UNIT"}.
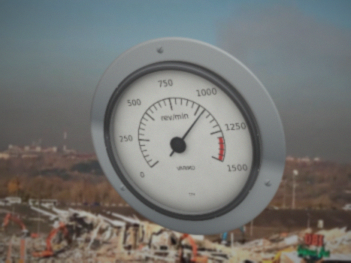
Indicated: {"value": 1050, "unit": "rpm"}
